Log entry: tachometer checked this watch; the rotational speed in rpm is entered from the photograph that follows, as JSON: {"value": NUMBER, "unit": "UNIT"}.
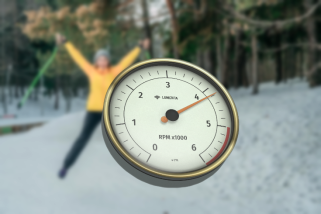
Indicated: {"value": 4200, "unit": "rpm"}
